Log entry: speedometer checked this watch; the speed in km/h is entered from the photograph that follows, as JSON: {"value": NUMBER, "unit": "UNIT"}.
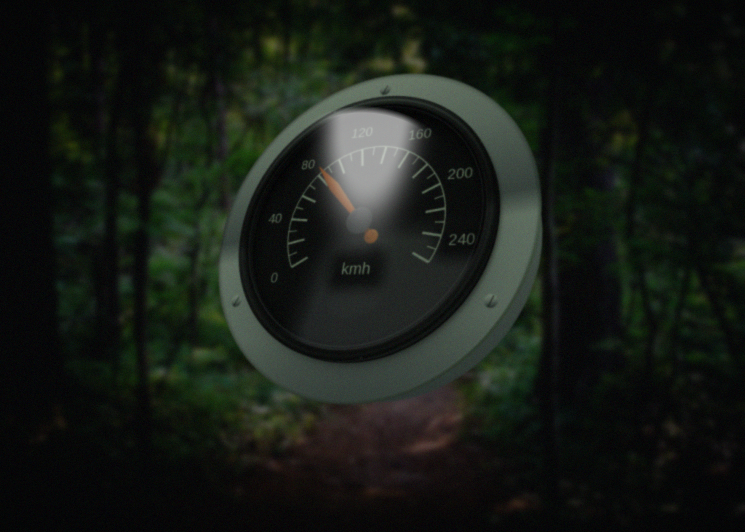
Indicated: {"value": 85, "unit": "km/h"}
